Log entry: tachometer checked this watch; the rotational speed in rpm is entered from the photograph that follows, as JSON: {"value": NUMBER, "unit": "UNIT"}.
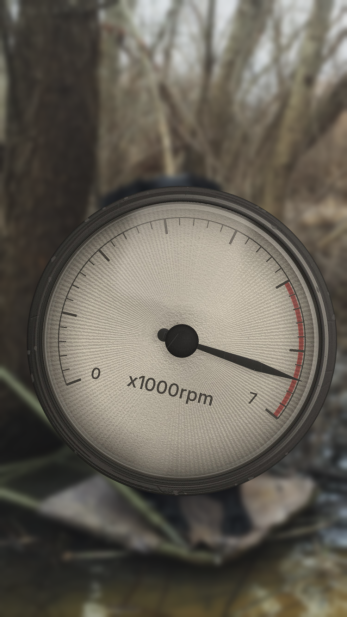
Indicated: {"value": 6400, "unit": "rpm"}
